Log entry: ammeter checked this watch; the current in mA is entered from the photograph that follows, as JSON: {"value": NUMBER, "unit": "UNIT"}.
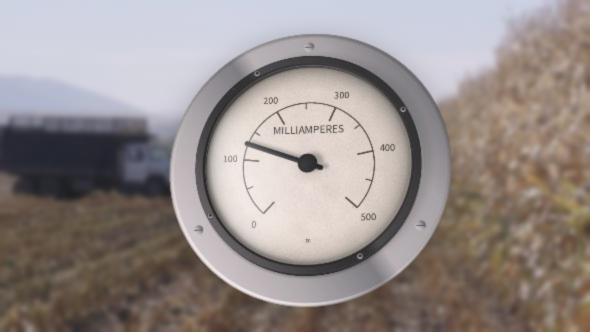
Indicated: {"value": 125, "unit": "mA"}
